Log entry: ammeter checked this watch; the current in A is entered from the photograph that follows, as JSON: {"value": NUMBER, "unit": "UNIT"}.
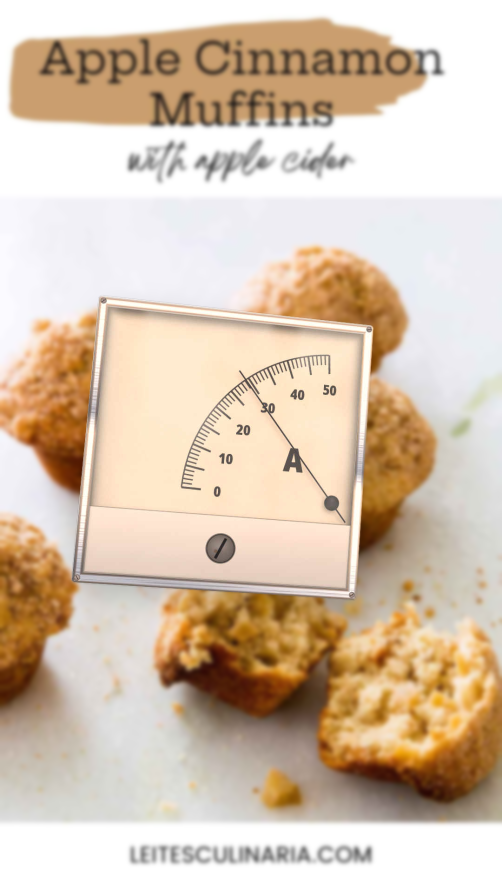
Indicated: {"value": 29, "unit": "A"}
